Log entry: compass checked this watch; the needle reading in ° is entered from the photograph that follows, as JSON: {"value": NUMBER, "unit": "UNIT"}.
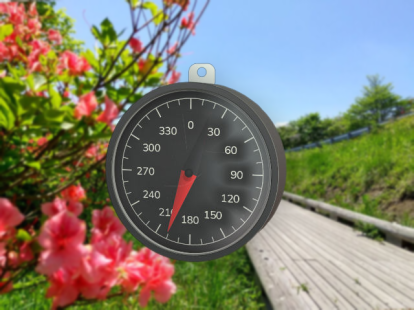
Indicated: {"value": 200, "unit": "°"}
